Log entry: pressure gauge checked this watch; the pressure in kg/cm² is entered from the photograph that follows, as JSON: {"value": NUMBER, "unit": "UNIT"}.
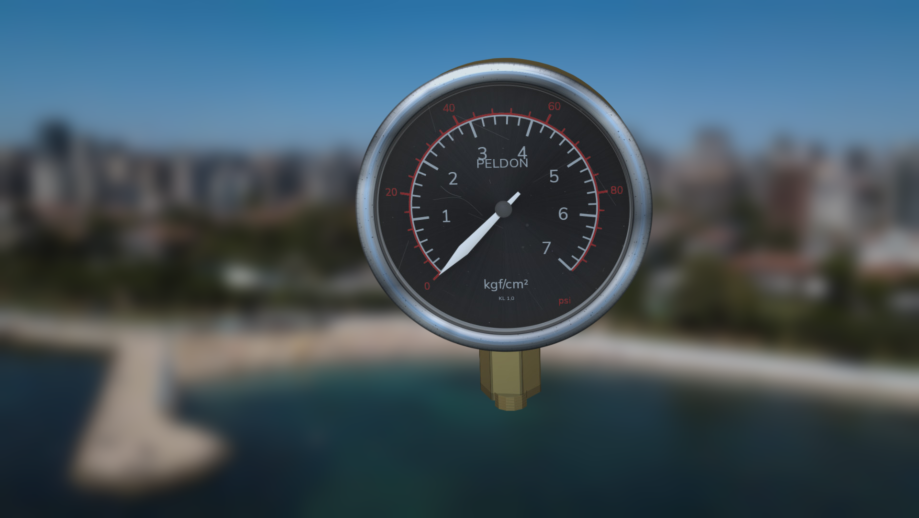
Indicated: {"value": 0, "unit": "kg/cm²"}
